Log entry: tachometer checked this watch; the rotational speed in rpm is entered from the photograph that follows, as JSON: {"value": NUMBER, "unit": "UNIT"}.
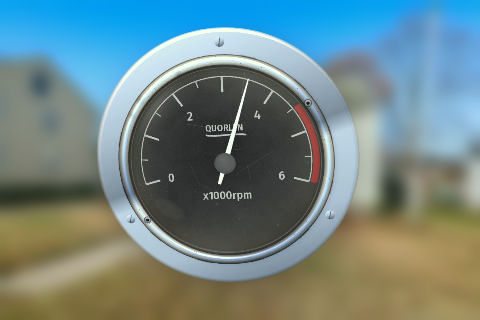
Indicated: {"value": 3500, "unit": "rpm"}
